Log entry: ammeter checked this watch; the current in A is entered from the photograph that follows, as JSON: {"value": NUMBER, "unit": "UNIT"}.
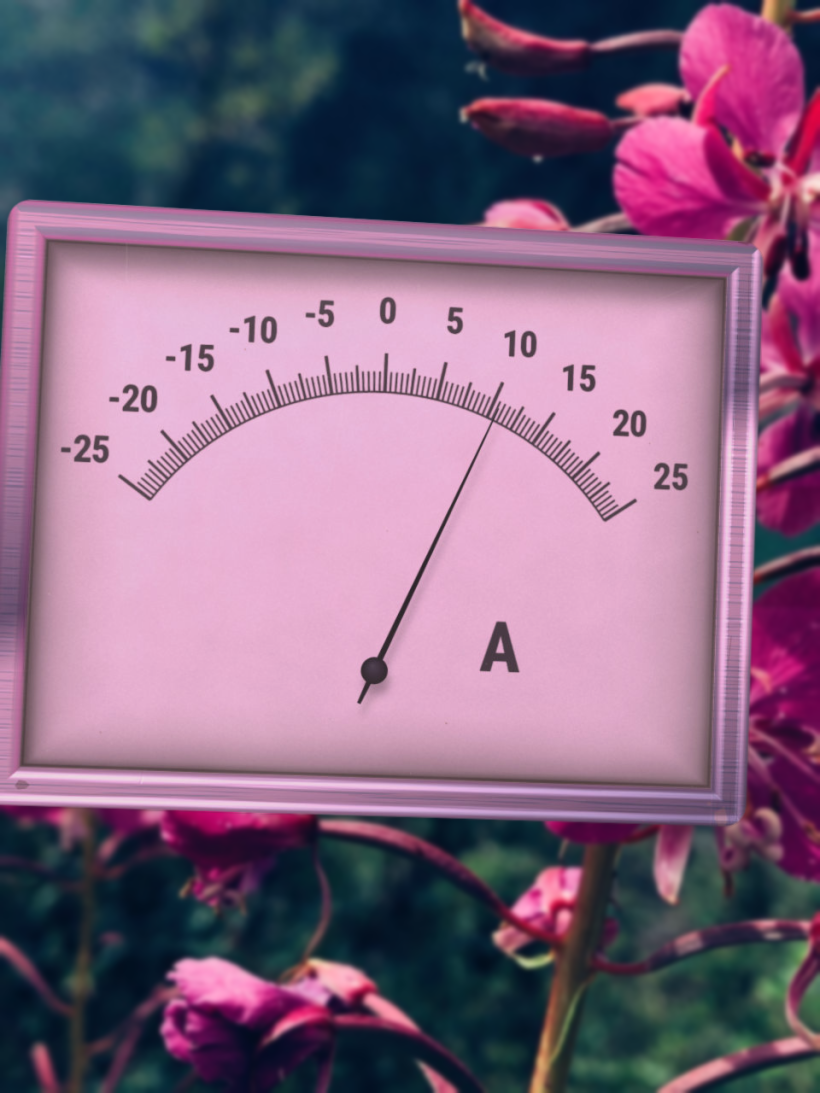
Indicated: {"value": 10.5, "unit": "A"}
